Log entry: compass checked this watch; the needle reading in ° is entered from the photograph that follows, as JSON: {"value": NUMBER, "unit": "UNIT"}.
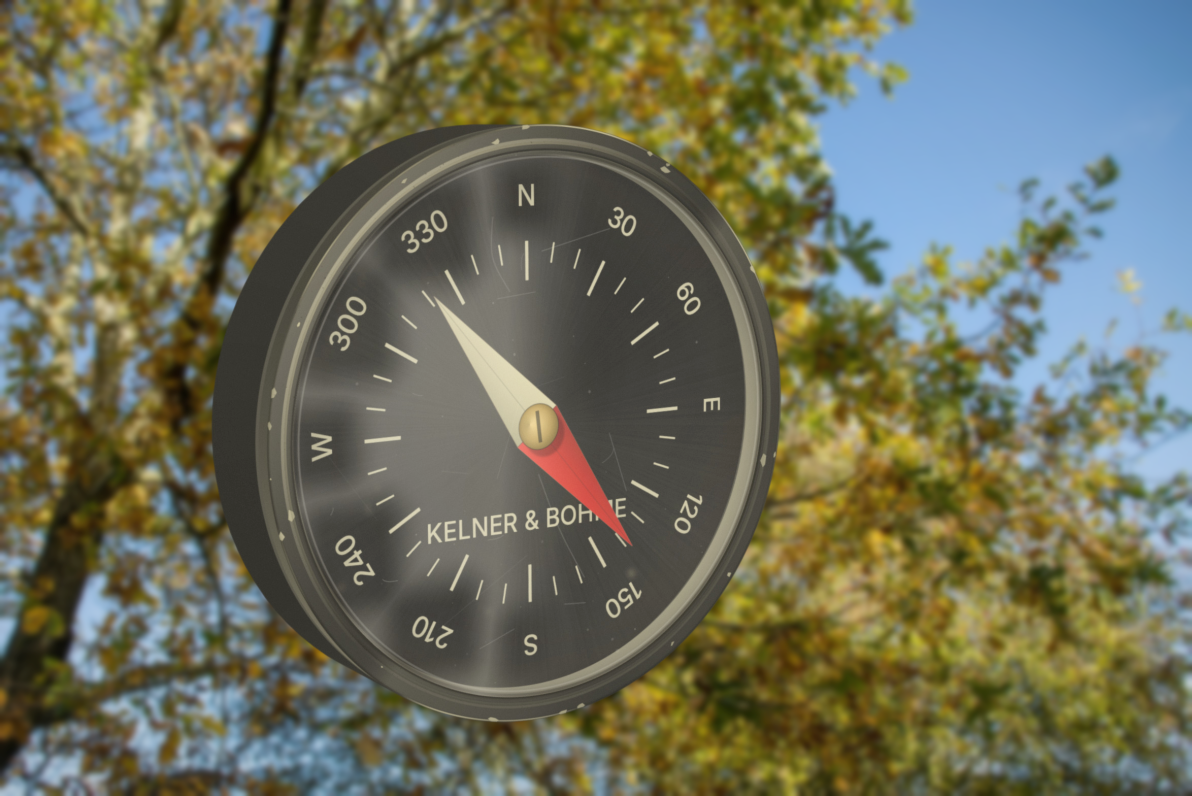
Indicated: {"value": 140, "unit": "°"}
